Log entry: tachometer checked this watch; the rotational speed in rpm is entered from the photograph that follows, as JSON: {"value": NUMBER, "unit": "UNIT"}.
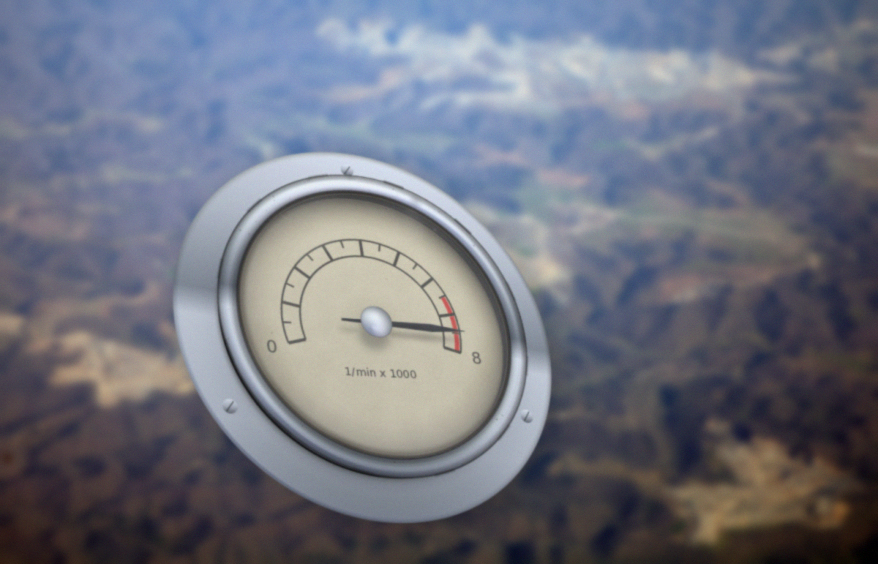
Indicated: {"value": 7500, "unit": "rpm"}
